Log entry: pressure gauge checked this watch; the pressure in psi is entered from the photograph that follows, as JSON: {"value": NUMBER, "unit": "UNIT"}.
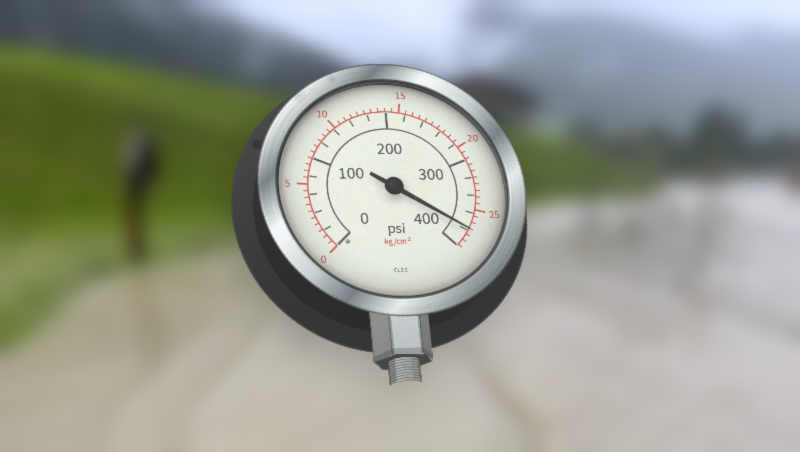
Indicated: {"value": 380, "unit": "psi"}
